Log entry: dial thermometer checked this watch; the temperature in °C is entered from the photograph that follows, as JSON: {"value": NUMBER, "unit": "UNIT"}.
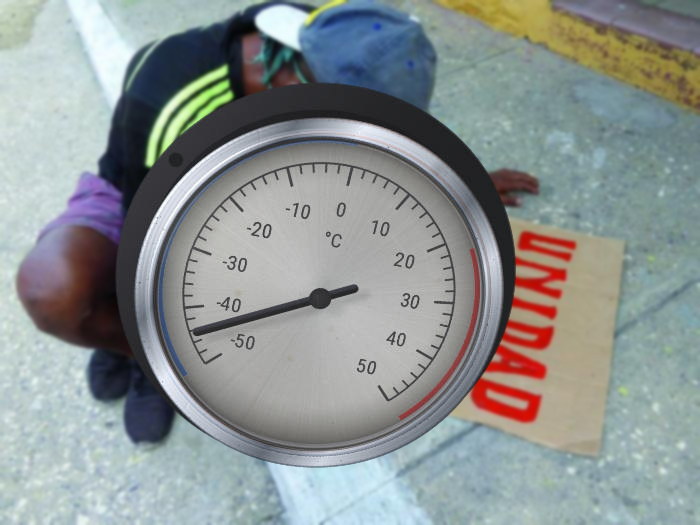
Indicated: {"value": -44, "unit": "°C"}
